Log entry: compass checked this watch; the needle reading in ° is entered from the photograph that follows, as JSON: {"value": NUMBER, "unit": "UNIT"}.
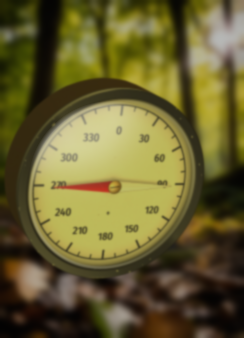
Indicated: {"value": 270, "unit": "°"}
